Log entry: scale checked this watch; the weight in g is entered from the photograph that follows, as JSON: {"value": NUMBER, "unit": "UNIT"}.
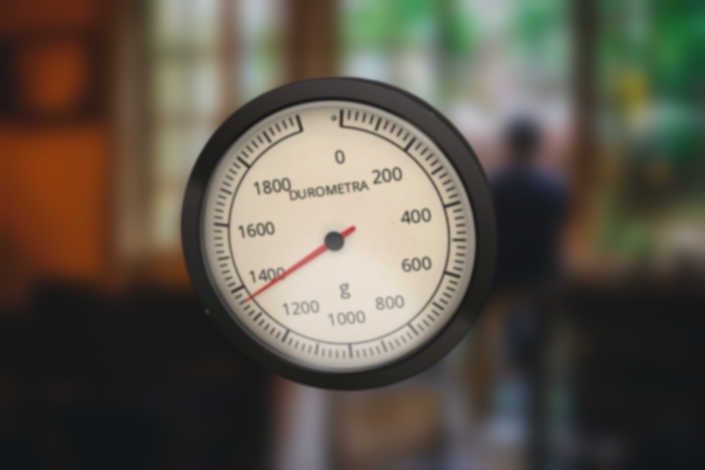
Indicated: {"value": 1360, "unit": "g"}
